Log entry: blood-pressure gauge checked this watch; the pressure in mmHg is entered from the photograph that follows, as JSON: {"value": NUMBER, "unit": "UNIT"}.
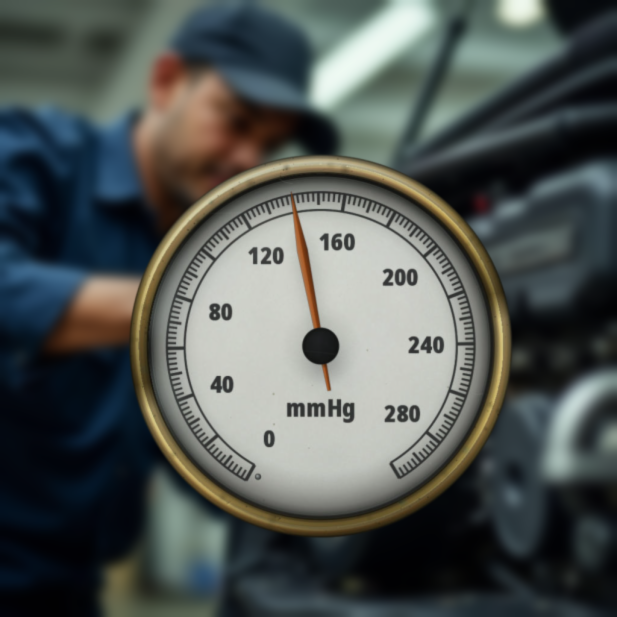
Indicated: {"value": 140, "unit": "mmHg"}
